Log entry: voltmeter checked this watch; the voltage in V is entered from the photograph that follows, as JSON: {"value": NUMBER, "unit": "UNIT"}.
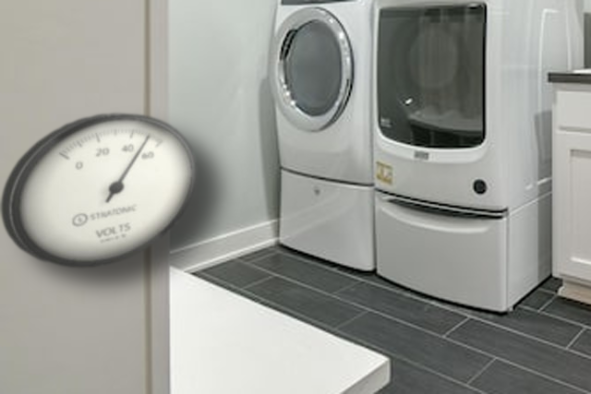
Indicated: {"value": 50, "unit": "V"}
